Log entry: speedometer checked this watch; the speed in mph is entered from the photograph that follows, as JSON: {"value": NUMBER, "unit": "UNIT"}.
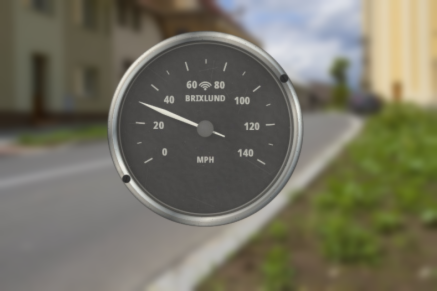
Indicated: {"value": 30, "unit": "mph"}
